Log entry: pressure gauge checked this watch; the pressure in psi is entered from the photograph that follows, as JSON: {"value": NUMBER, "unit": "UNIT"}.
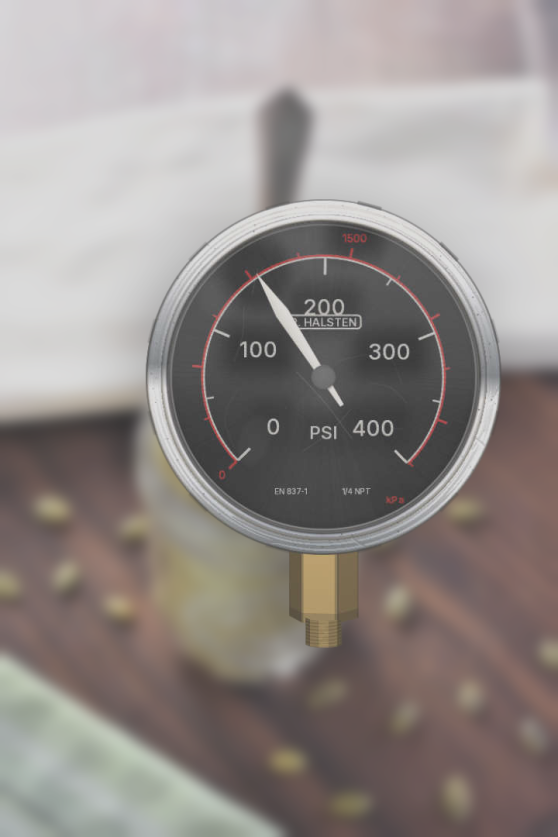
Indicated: {"value": 150, "unit": "psi"}
